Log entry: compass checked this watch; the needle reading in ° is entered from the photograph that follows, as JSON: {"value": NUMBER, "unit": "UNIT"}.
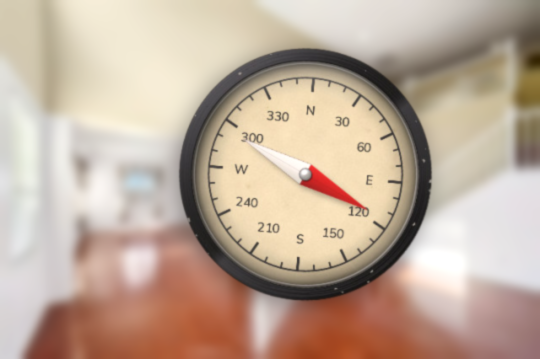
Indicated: {"value": 115, "unit": "°"}
